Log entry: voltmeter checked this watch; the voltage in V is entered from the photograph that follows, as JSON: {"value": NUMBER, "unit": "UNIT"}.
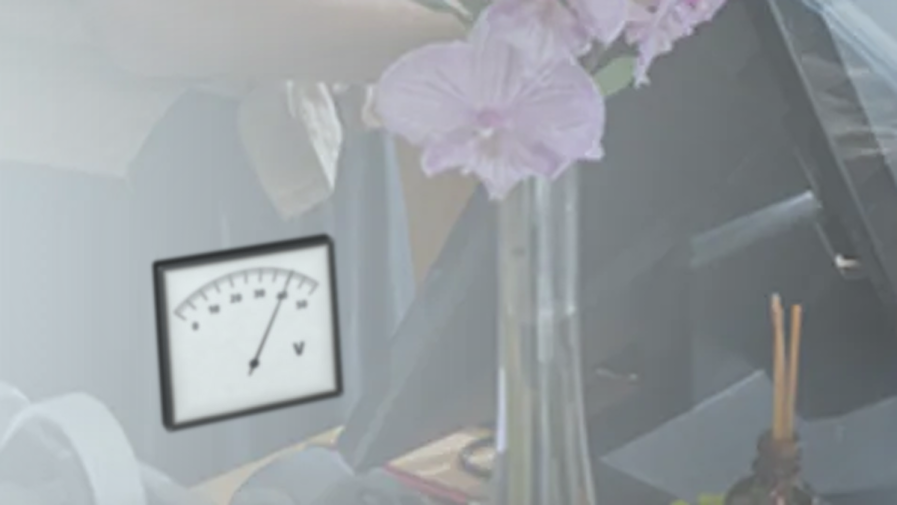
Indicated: {"value": 40, "unit": "V"}
